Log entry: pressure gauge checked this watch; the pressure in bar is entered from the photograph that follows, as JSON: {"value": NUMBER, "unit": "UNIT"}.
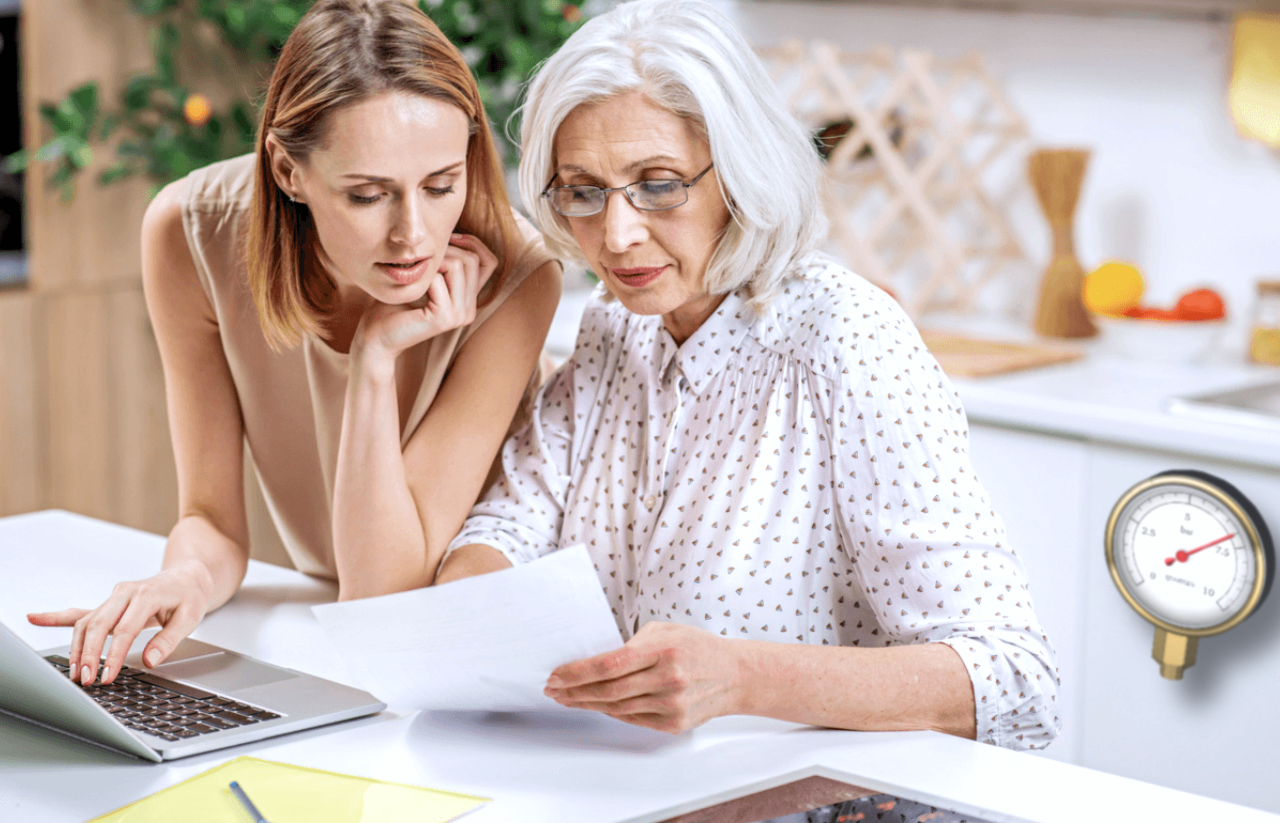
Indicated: {"value": 7, "unit": "bar"}
